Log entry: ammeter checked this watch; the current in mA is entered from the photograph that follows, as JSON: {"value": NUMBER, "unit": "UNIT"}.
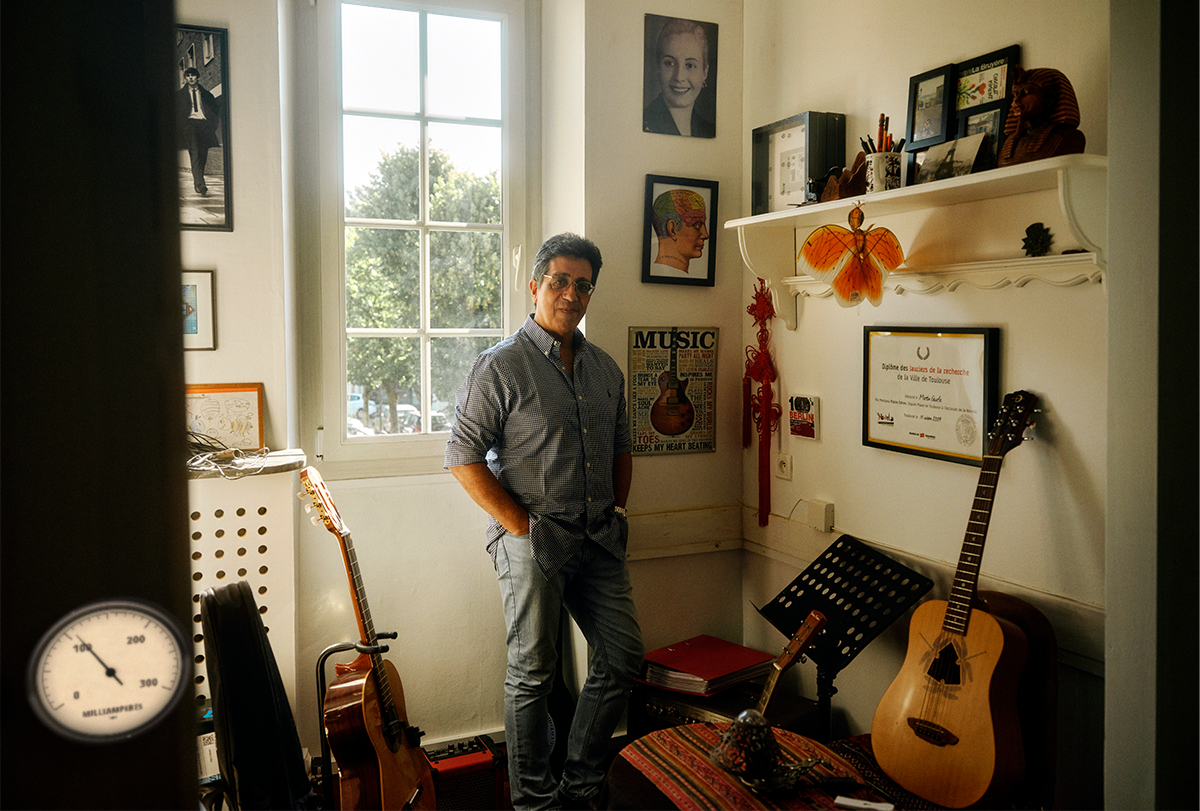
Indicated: {"value": 110, "unit": "mA"}
